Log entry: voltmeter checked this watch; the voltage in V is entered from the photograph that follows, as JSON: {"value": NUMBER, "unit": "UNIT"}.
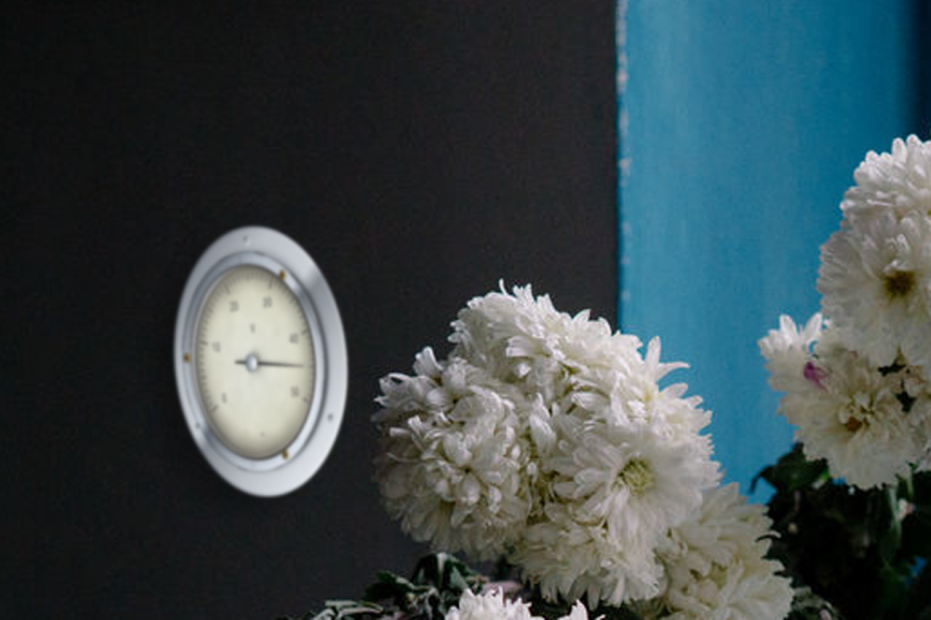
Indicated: {"value": 45, "unit": "V"}
